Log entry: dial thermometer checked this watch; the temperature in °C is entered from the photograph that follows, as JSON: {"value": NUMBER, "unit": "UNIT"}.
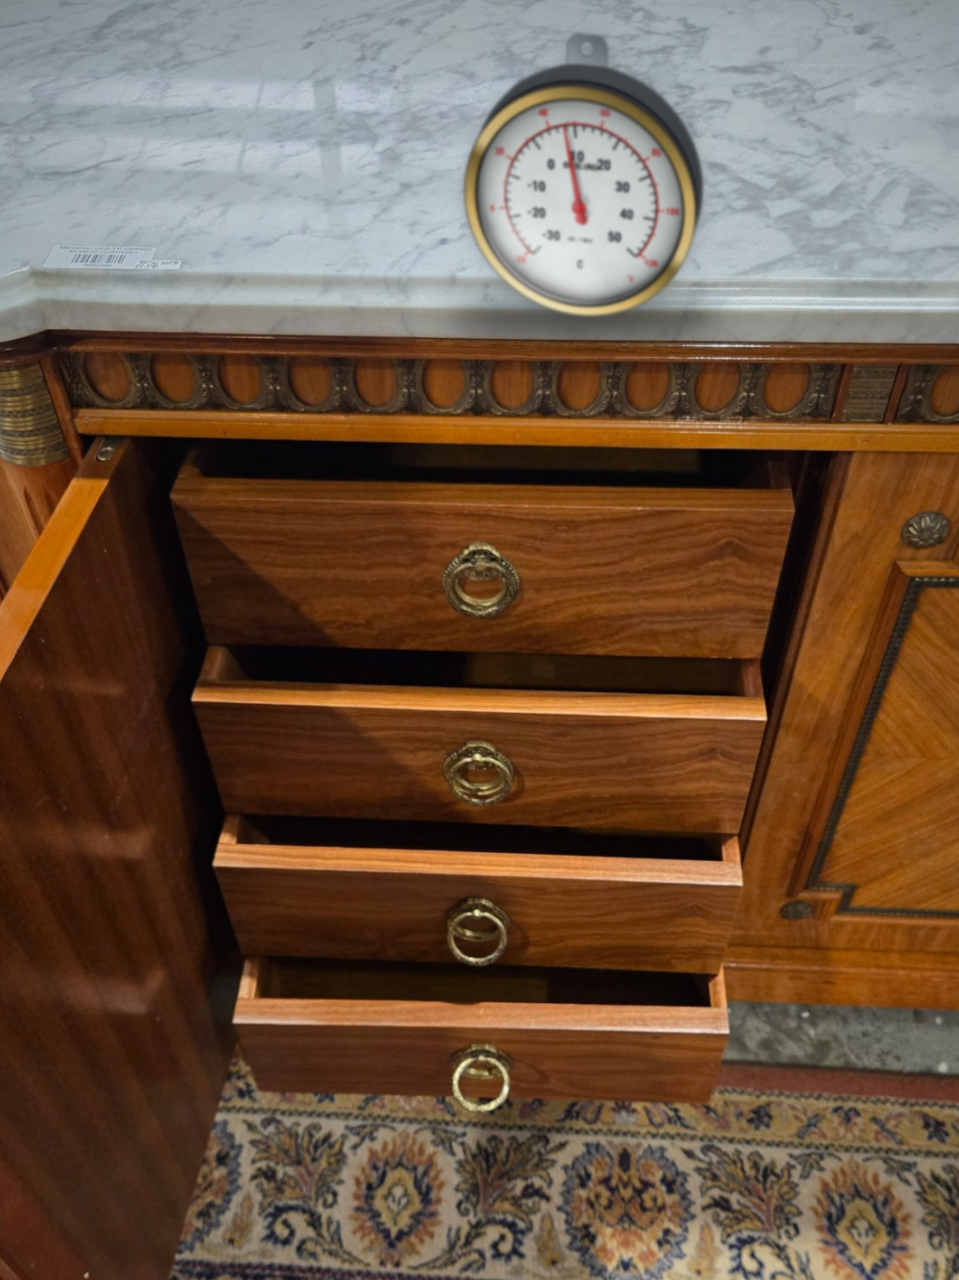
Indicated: {"value": 8, "unit": "°C"}
